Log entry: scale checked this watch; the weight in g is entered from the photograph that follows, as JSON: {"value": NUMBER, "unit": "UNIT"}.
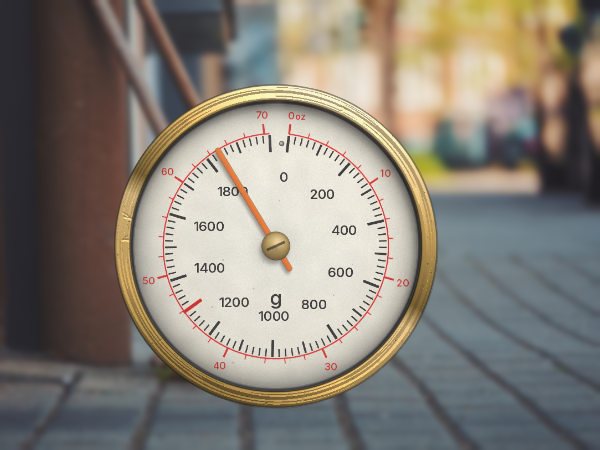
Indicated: {"value": 1840, "unit": "g"}
